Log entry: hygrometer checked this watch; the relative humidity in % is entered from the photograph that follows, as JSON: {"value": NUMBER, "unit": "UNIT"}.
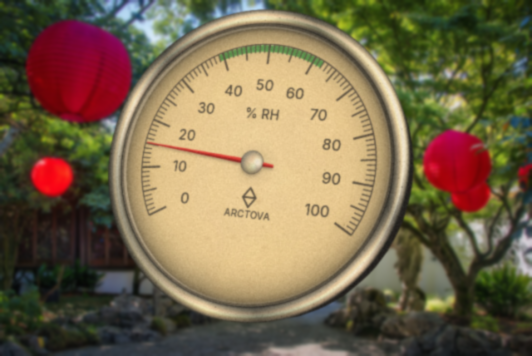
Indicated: {"value": 15, "unit": "%"}
